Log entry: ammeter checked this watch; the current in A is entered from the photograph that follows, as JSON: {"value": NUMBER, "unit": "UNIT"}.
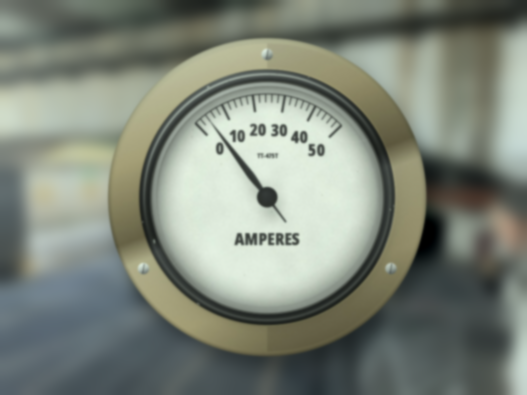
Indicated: {"value": 4, "unit": "A"}
